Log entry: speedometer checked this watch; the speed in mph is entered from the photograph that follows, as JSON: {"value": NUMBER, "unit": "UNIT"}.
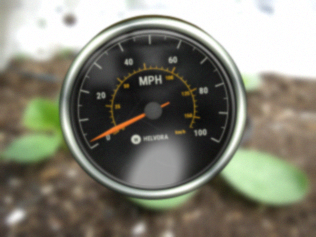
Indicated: {"value": 2.5, "unit": "mph"}
